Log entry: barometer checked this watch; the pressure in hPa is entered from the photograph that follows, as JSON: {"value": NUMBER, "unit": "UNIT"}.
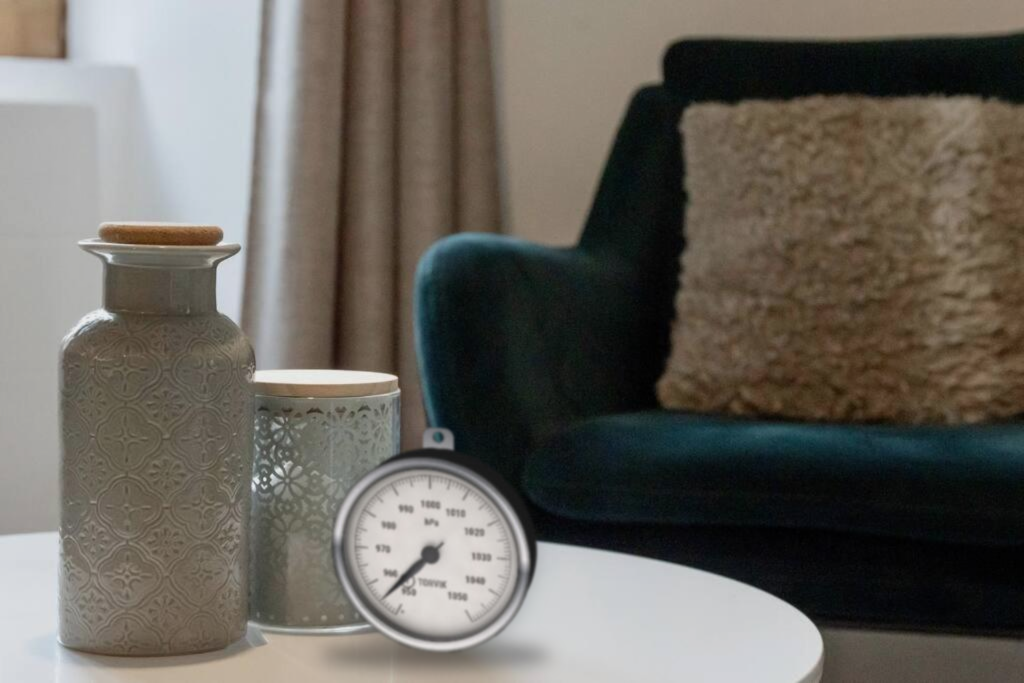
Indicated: {"value": 955, "unit": "hPa"}
